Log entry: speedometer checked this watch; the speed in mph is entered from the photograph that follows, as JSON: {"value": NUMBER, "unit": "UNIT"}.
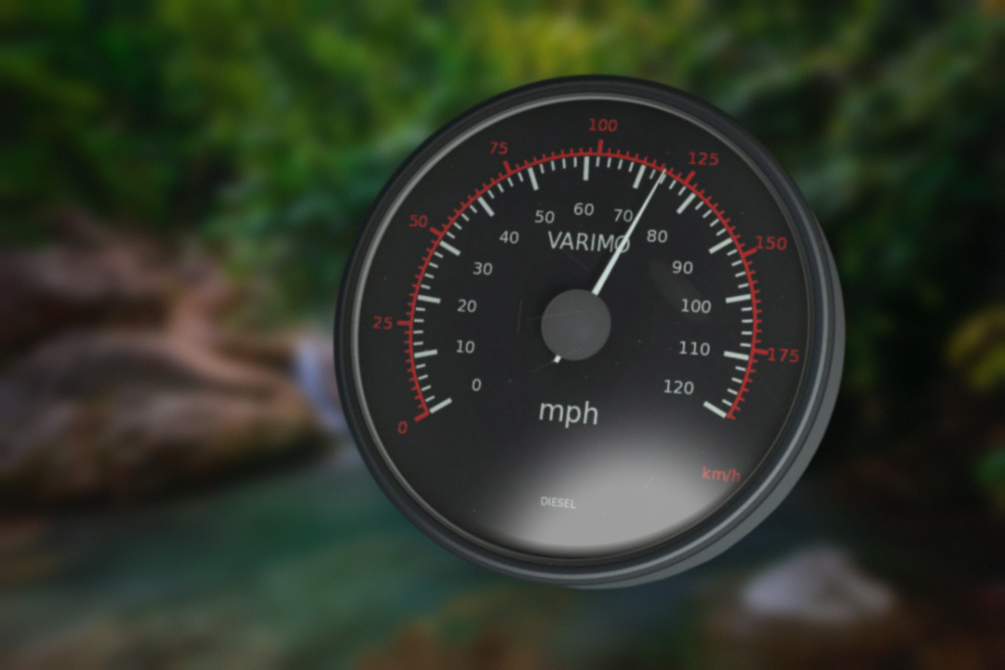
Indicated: {"value": 74, "unit": "mph"}
